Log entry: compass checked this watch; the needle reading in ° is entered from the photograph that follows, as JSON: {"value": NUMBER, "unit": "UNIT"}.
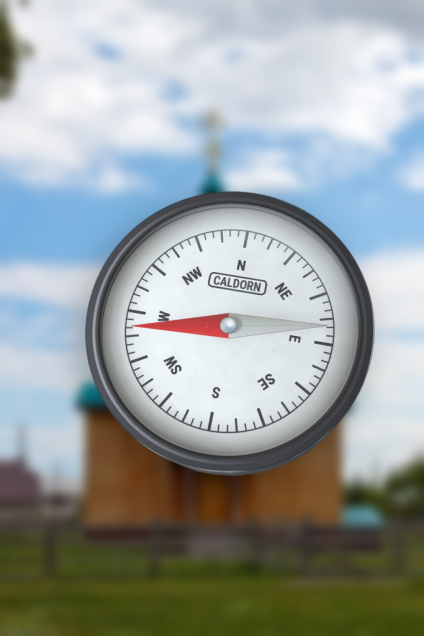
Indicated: {"value": 260, "unit": "°"}
